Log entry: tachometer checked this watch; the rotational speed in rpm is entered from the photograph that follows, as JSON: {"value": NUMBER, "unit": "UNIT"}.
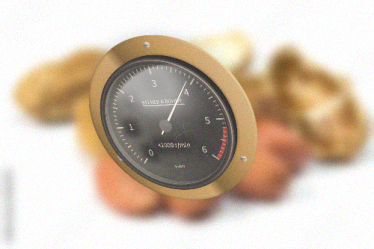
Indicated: {"value": 3900, "unit": "rpm"}
